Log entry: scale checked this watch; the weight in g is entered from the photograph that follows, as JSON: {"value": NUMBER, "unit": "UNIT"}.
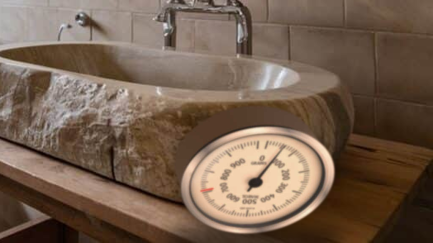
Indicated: {"value": 50, "unit": "g"}
